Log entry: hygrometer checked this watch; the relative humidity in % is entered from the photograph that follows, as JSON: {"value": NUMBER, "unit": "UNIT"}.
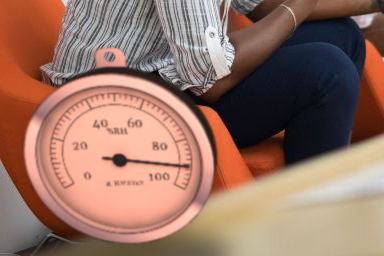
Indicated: {"value": 90, "unit": "%"}
